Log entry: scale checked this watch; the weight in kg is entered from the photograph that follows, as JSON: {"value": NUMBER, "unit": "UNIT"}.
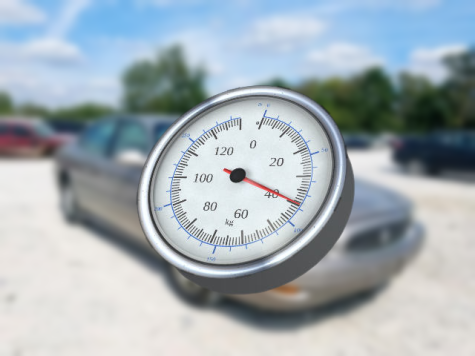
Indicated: {"value": 40, "unit": "kg"}
